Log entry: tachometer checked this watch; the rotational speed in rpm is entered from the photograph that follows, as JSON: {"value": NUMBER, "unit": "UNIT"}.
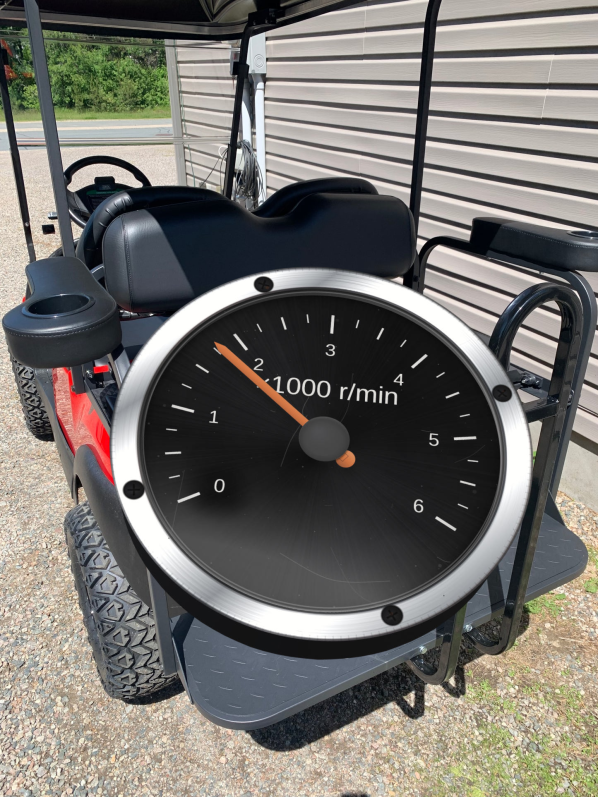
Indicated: {"value": 1750, "unit": "rpm"}
